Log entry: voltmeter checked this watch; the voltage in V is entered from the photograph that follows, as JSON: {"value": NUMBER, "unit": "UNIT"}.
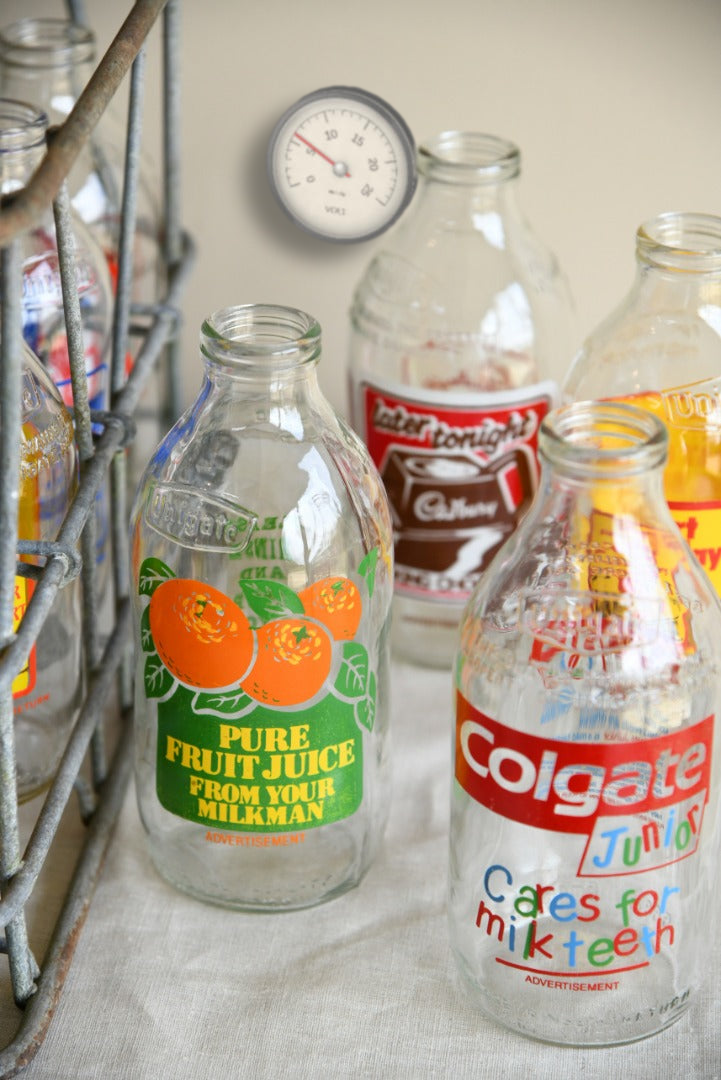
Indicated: {"value": 6, "unit": "V"}
